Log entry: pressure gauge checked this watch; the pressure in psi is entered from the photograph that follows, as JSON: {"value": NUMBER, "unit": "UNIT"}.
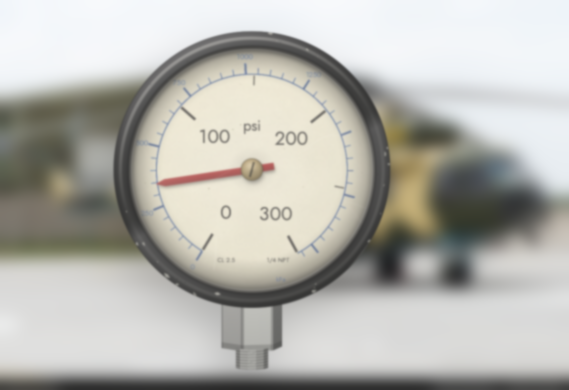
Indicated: {"value": 50, "unit": "psi"}
